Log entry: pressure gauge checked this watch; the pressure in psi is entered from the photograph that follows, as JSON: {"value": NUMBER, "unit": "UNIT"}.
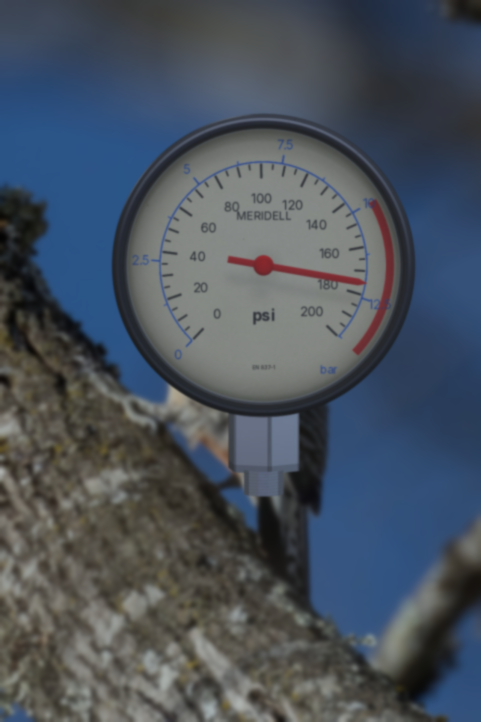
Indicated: {"value": 175, "unit": "psi"}
